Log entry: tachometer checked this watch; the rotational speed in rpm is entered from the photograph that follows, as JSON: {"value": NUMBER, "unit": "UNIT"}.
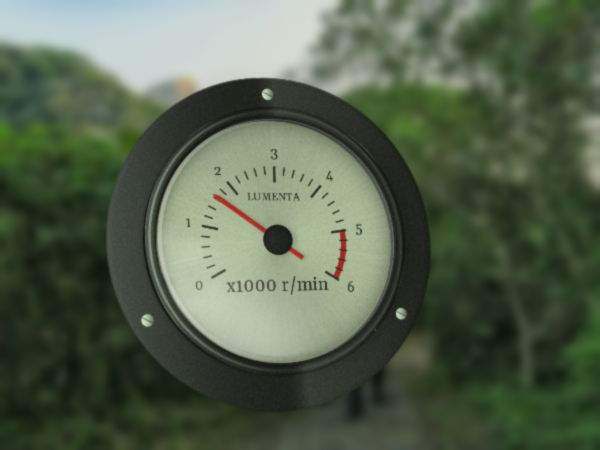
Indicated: {"value": 1600, "unit": "rpm"}
